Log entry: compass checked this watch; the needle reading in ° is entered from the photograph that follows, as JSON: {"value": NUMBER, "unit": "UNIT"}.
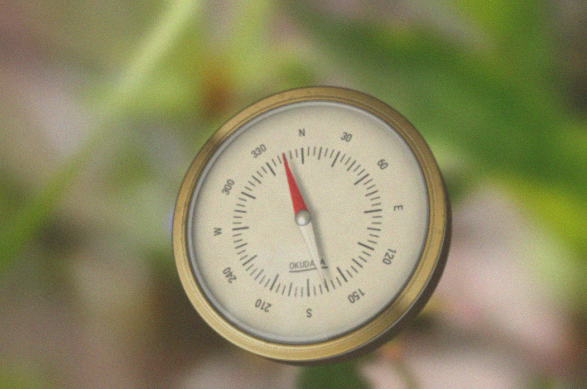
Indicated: {"value": 345, "unit": "°"}
